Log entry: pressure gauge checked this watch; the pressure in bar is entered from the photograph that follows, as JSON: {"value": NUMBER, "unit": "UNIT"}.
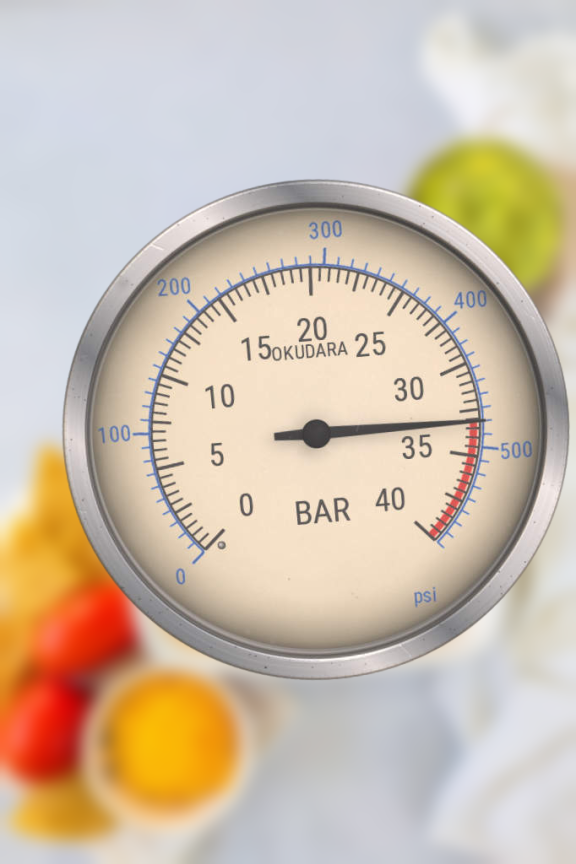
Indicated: {"value": 33, "unit": "bar"}
